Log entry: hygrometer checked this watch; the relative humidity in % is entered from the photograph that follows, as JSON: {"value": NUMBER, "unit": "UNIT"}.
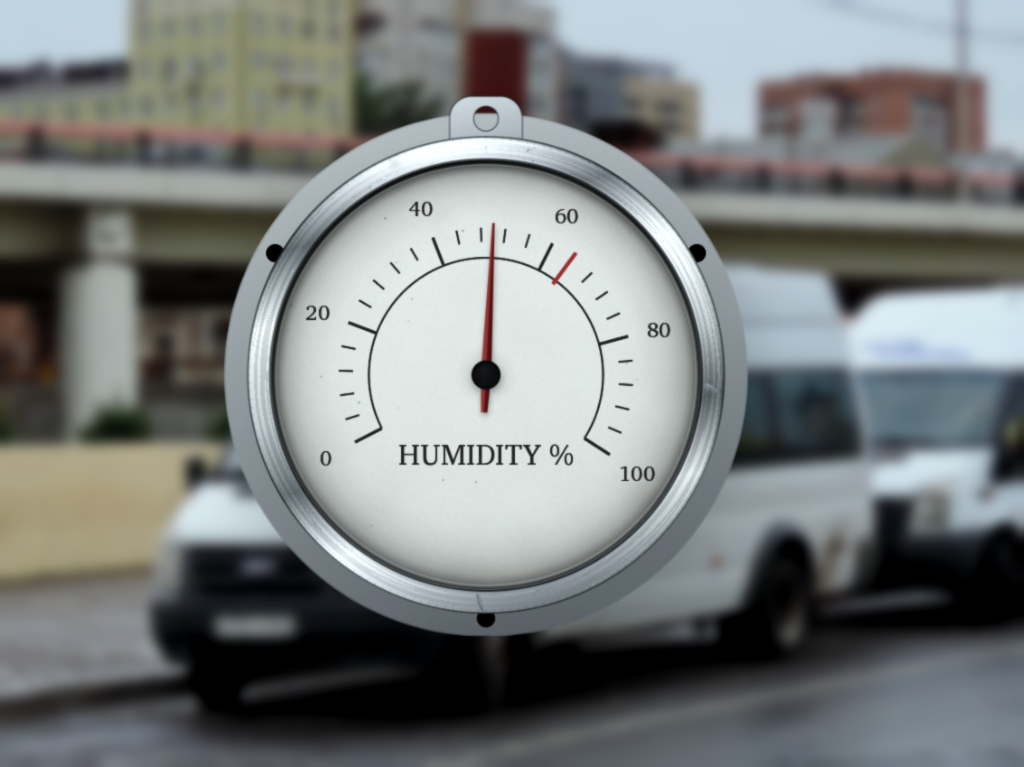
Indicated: {"value": 50, "unit": "%"}
